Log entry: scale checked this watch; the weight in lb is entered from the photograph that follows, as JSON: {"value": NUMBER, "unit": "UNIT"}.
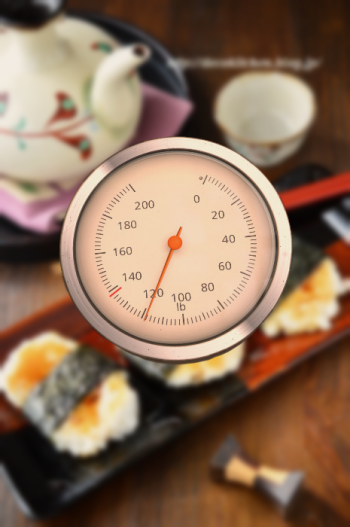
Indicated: {"value": 118, "unit": "lb"}
